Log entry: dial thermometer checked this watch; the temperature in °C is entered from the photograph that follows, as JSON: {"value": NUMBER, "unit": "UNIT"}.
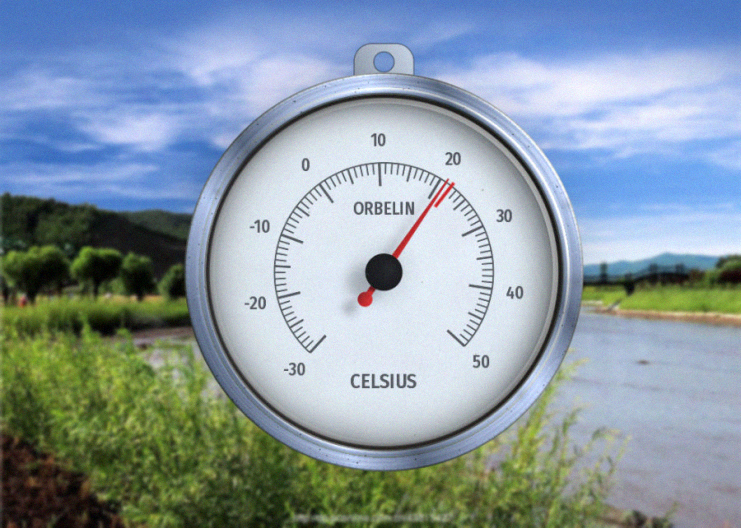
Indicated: {"value": 21, "unit": "°C"}
